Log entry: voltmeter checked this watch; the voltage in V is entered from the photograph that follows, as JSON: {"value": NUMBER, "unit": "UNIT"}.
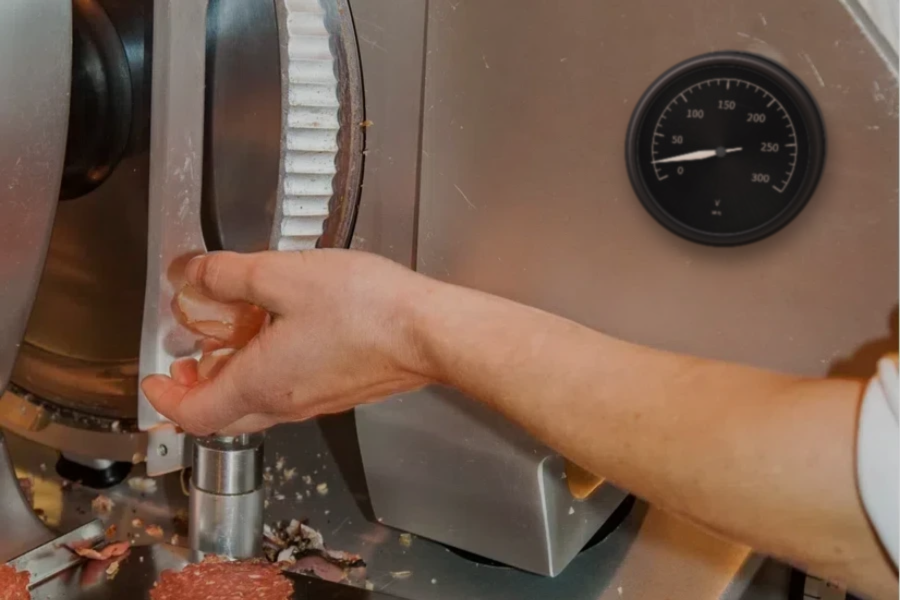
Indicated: {"value": 20, "unit": "V"}
